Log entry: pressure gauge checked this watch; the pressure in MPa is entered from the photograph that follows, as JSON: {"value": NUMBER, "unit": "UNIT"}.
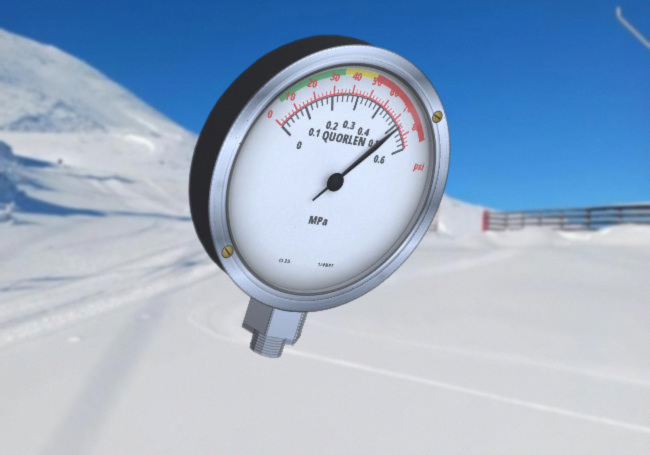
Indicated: {"value": 0.5, "unit": "MPa"}
